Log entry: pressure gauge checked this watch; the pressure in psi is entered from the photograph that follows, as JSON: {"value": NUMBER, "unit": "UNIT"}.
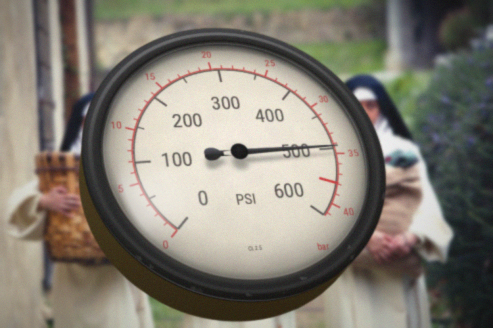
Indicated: {"value": 500, "unit": "psi"}
